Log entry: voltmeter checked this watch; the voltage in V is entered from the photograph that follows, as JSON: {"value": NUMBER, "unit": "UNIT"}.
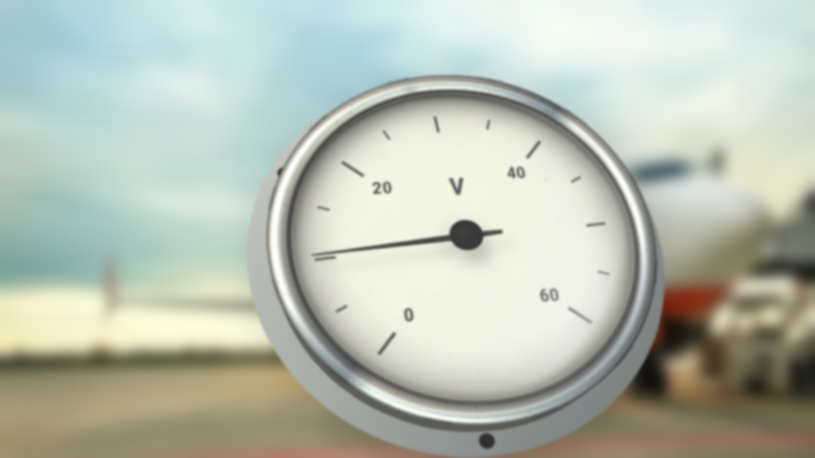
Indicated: {"value": 10, "unit": "V"}
